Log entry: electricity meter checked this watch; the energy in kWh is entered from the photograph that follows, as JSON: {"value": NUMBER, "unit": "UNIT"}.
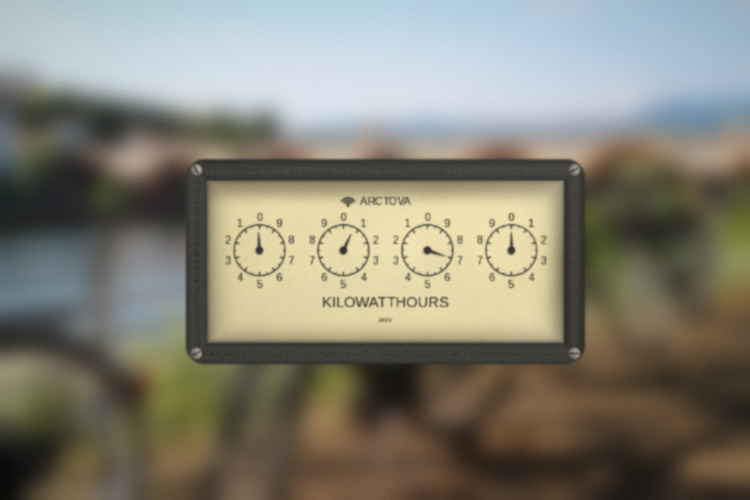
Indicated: {"value": 70, "unit": "kWh"}
